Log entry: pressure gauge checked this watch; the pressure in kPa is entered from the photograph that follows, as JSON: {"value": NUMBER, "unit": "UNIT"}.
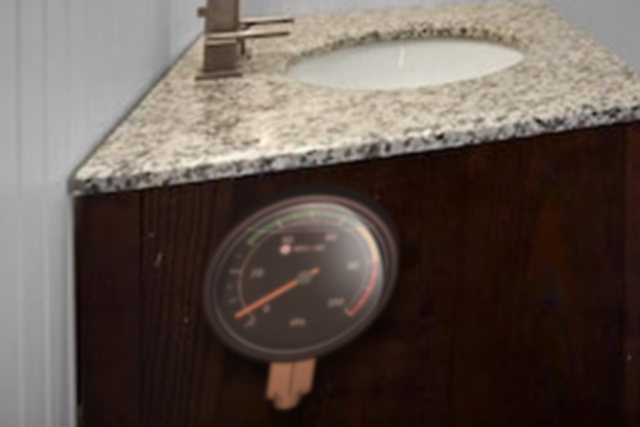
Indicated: {"value": 5, "unit": "kPa"}
